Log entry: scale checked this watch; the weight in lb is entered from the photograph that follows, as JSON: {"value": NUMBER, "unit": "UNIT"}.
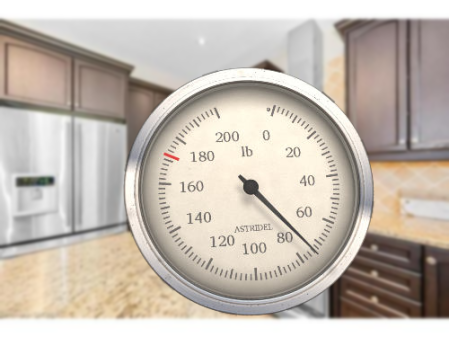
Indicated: {"value": 74, "unit": "lb"}
